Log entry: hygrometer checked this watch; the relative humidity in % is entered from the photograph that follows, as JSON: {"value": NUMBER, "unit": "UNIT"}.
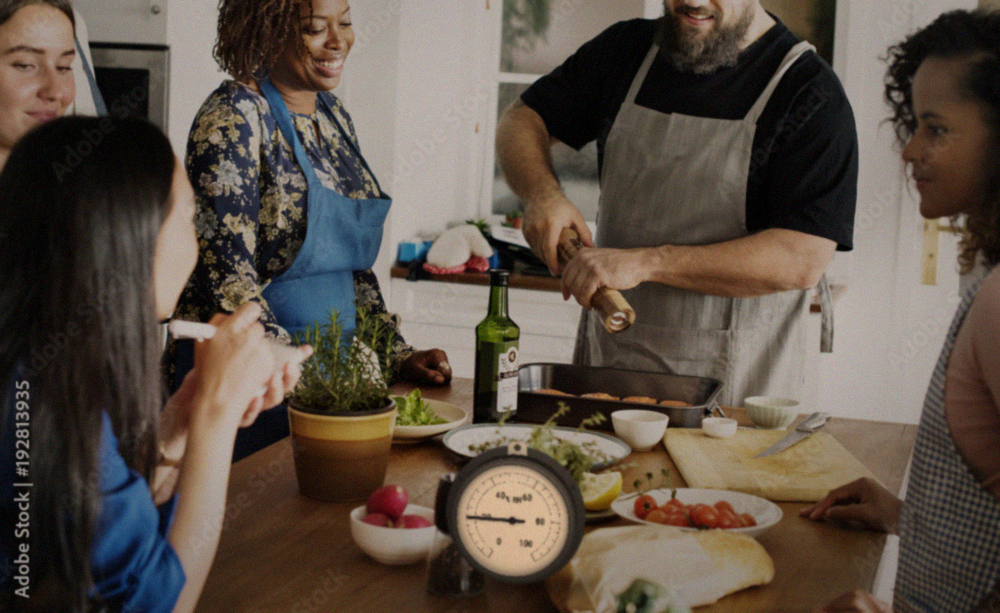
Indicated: {"value": 20, "unit": "%"}
